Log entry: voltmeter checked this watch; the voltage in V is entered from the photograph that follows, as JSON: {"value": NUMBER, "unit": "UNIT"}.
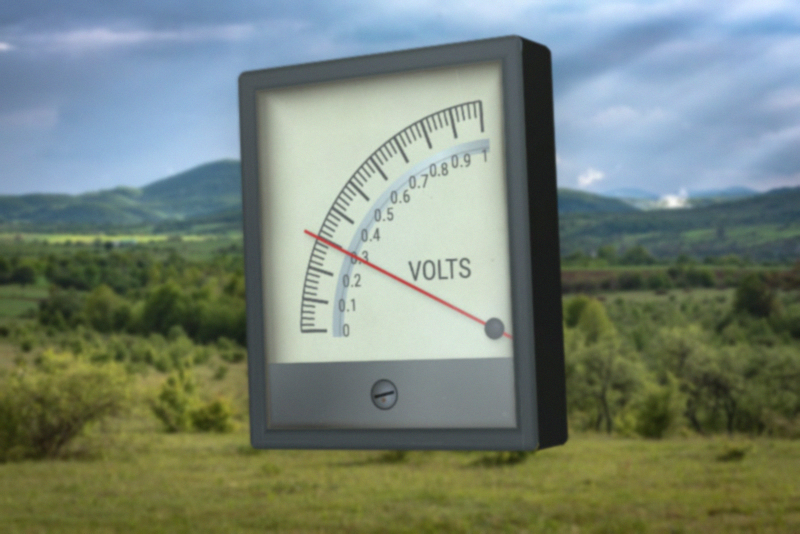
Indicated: {"value": 0.3, "unit": "V"}
